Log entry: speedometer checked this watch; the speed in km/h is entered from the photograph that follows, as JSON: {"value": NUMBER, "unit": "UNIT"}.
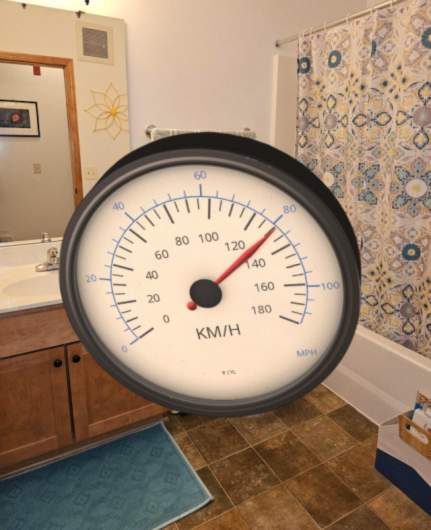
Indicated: {"value": 130, "unit": "km/h"}
